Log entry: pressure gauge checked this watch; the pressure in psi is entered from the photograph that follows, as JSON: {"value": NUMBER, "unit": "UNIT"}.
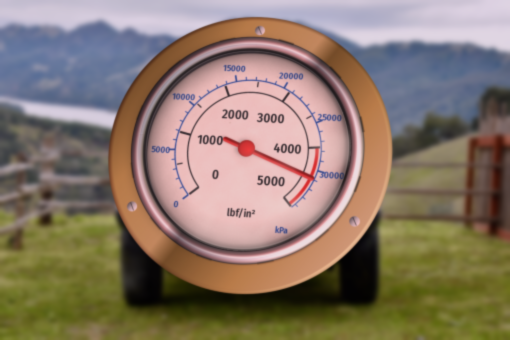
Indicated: {"value": 4500, "unit": "psi"}
